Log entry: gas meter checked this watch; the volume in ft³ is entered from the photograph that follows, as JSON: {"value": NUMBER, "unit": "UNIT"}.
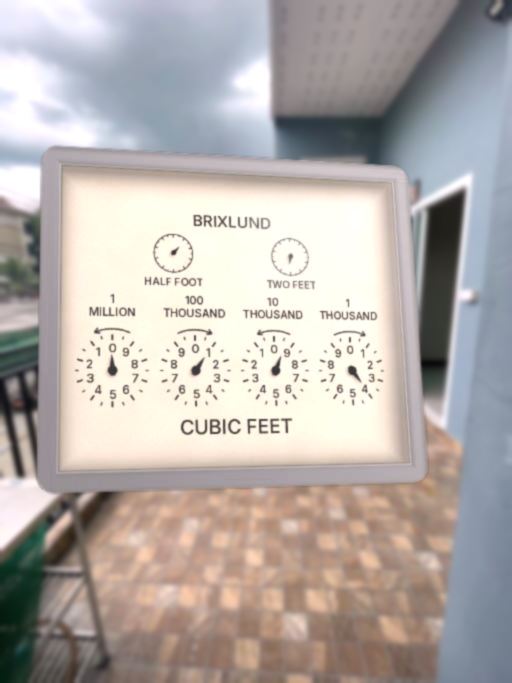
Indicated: {"value": 9400, "unit": "ft³"}
